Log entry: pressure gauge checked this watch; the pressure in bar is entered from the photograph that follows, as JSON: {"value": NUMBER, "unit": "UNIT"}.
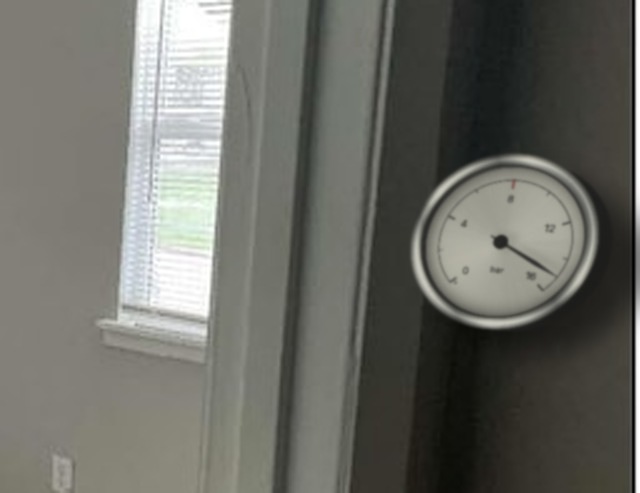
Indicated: {"value": 15, "unit": "bar"}
